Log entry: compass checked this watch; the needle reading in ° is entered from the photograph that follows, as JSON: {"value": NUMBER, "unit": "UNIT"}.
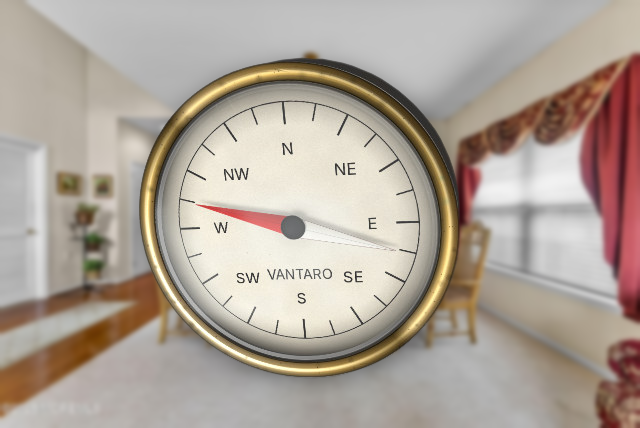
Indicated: {"value": 285, "unit": "°"}
